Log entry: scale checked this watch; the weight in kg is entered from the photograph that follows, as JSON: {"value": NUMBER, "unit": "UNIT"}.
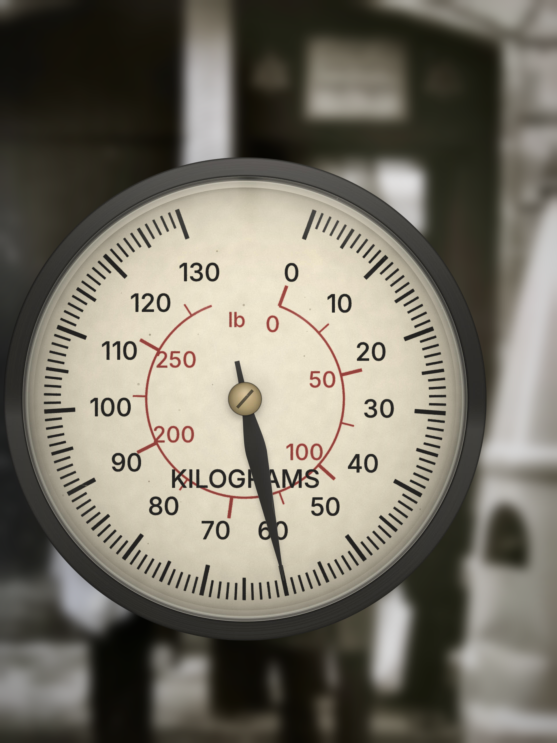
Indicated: {"value": 60, "unit": "kg"}
